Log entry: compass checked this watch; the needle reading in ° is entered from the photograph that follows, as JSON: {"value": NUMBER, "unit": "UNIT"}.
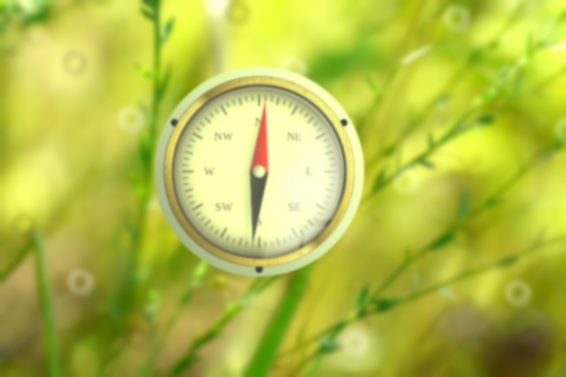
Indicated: {"value": 5, "unit": "°"}
